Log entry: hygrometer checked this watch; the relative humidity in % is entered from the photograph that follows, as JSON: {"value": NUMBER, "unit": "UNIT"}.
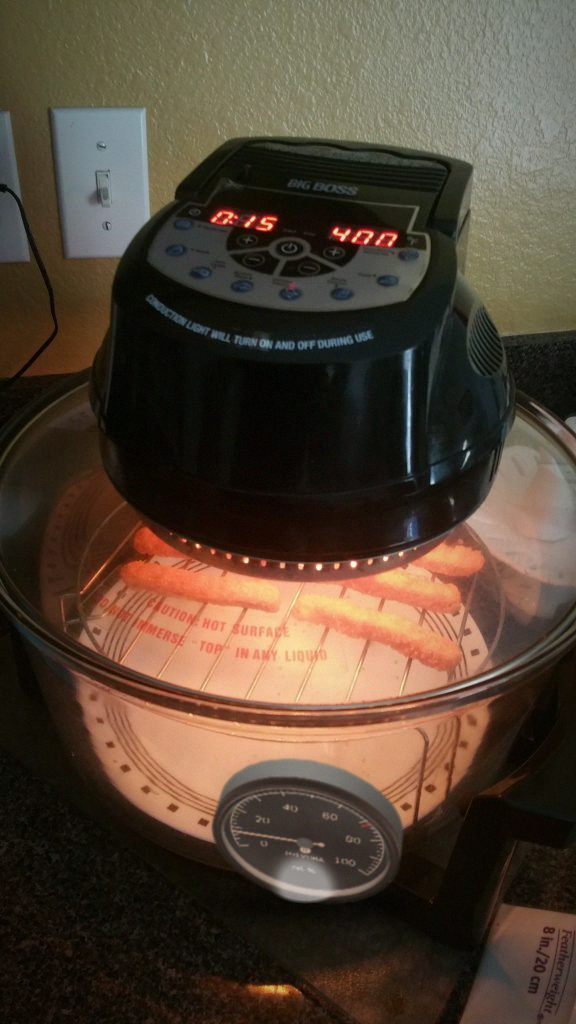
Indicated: {"value": 10, "unit": "%"}
